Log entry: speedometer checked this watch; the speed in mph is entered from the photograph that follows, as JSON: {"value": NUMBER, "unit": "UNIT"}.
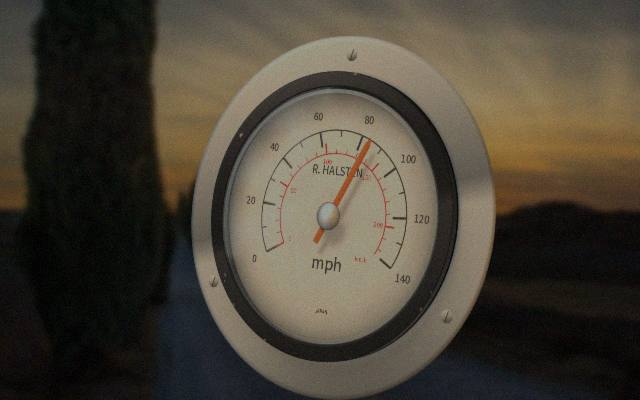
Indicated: {"value": 85, "unit": "mph"}
